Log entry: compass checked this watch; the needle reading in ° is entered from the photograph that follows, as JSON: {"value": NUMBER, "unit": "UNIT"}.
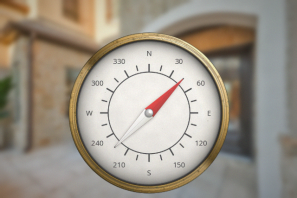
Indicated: {"value": 45, "unit": "°"}
